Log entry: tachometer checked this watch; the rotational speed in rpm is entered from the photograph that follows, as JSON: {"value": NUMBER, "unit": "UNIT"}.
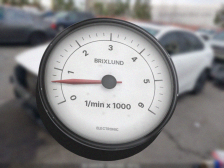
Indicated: {"value": 600, "unit": "rpm"}
